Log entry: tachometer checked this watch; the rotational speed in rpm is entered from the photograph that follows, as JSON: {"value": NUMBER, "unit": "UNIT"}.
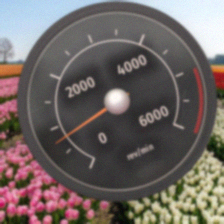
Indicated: {"value": 750, "unit": "rpm"}
